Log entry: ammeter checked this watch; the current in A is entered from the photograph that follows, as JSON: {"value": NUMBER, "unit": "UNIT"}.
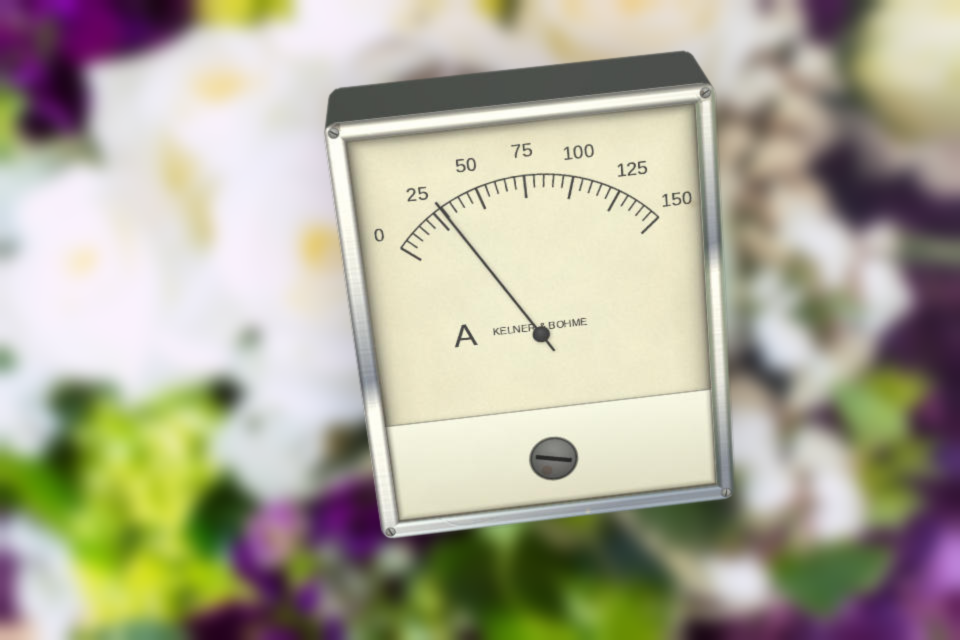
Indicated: {"value": 30, "unit": "A"}
